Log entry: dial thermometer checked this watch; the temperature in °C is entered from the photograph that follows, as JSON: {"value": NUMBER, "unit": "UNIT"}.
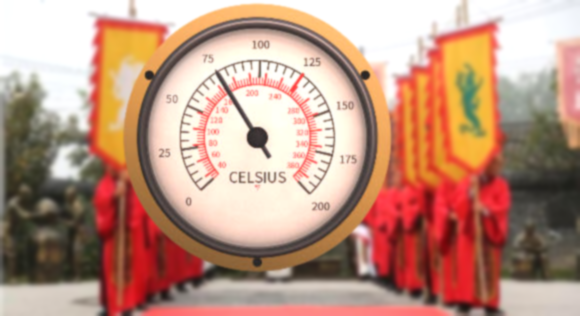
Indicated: {"value": 75, "unit": "°C"}
